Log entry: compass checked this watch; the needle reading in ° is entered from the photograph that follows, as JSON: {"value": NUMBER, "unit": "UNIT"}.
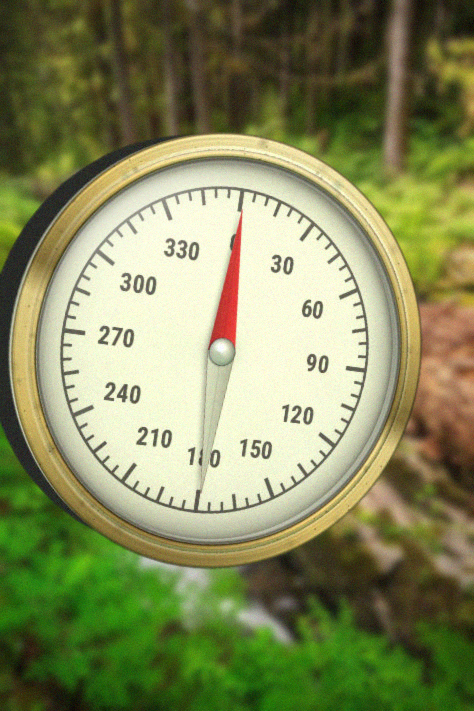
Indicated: {"value": 0, "unit": "°"}
